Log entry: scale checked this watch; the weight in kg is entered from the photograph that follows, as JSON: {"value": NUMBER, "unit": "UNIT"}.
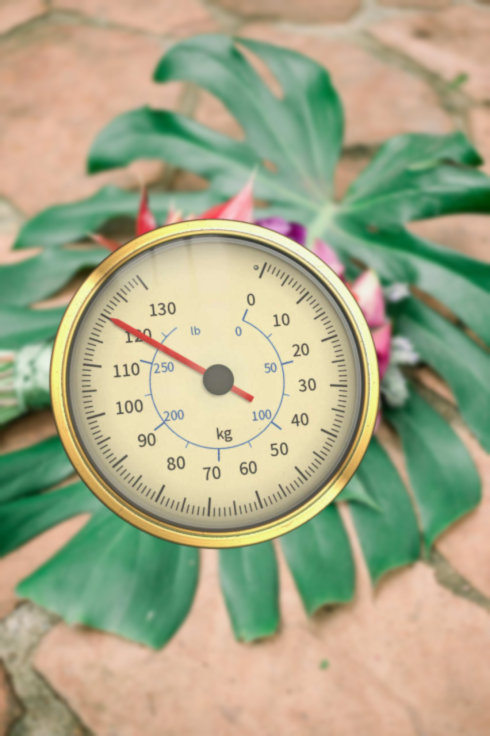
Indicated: {"value": 120, "unit": "kg"}
